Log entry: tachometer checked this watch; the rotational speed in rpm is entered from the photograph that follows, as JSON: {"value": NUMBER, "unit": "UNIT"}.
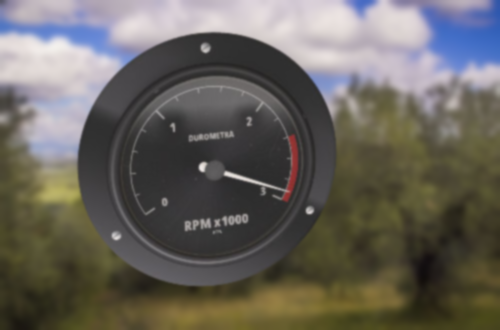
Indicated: {"value": 2900, "unit": "rpm"}
